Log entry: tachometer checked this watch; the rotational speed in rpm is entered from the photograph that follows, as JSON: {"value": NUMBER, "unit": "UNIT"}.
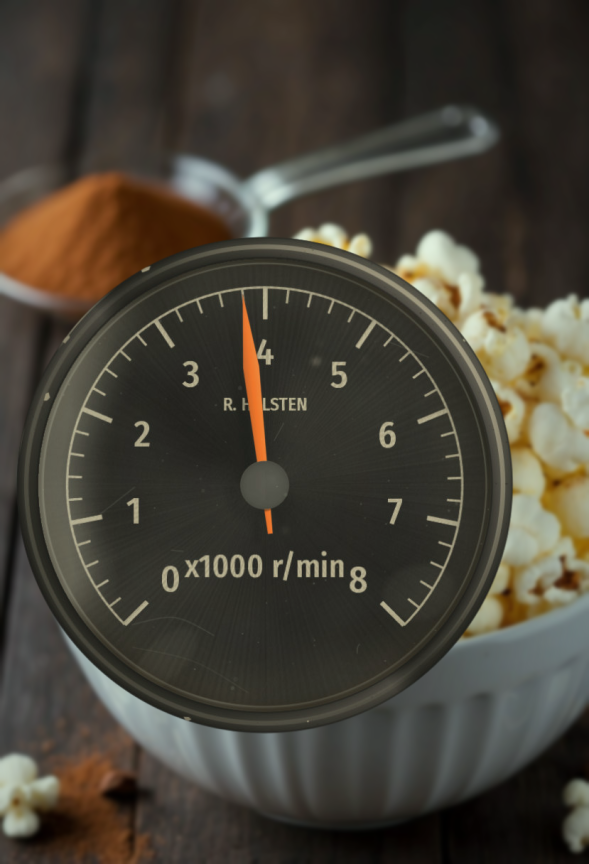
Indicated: {"value": 3800, "unit": "rpm"}
